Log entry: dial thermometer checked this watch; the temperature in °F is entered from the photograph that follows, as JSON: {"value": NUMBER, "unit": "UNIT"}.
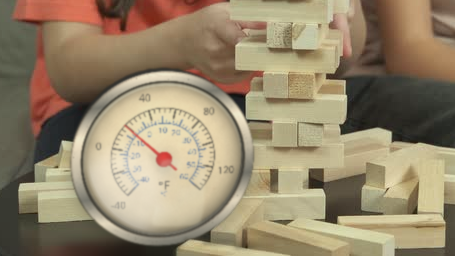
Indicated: {"value": 20, "unit": "°F"}
